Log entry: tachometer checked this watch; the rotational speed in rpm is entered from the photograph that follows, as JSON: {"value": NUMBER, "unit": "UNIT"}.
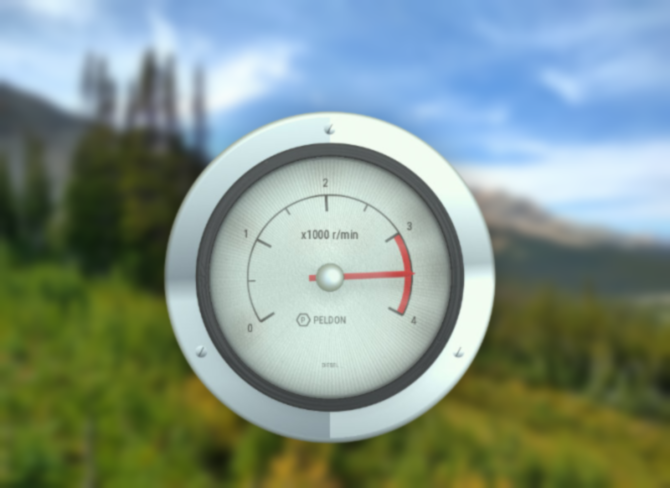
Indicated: {"value": 3500, "unit": "rpm"}
